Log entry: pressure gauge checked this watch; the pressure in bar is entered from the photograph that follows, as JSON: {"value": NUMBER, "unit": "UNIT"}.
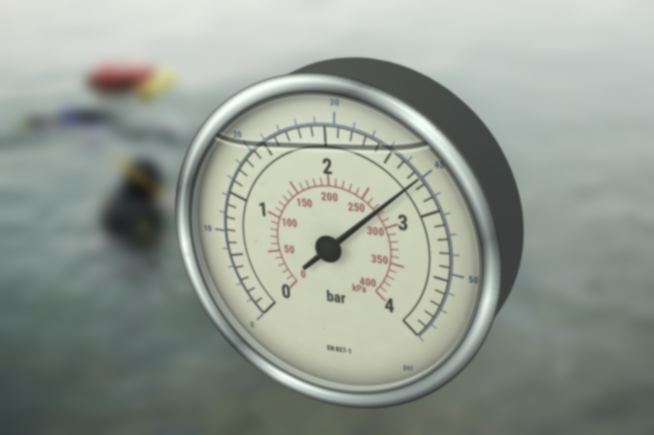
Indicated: {"value": 2.75, "unit": "bar"}
